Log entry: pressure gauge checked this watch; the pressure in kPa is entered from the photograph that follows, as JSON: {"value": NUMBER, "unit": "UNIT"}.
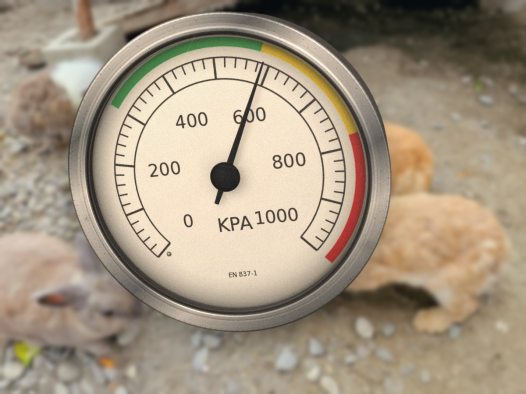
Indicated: {"value": 590, "unit": "kPa"}
